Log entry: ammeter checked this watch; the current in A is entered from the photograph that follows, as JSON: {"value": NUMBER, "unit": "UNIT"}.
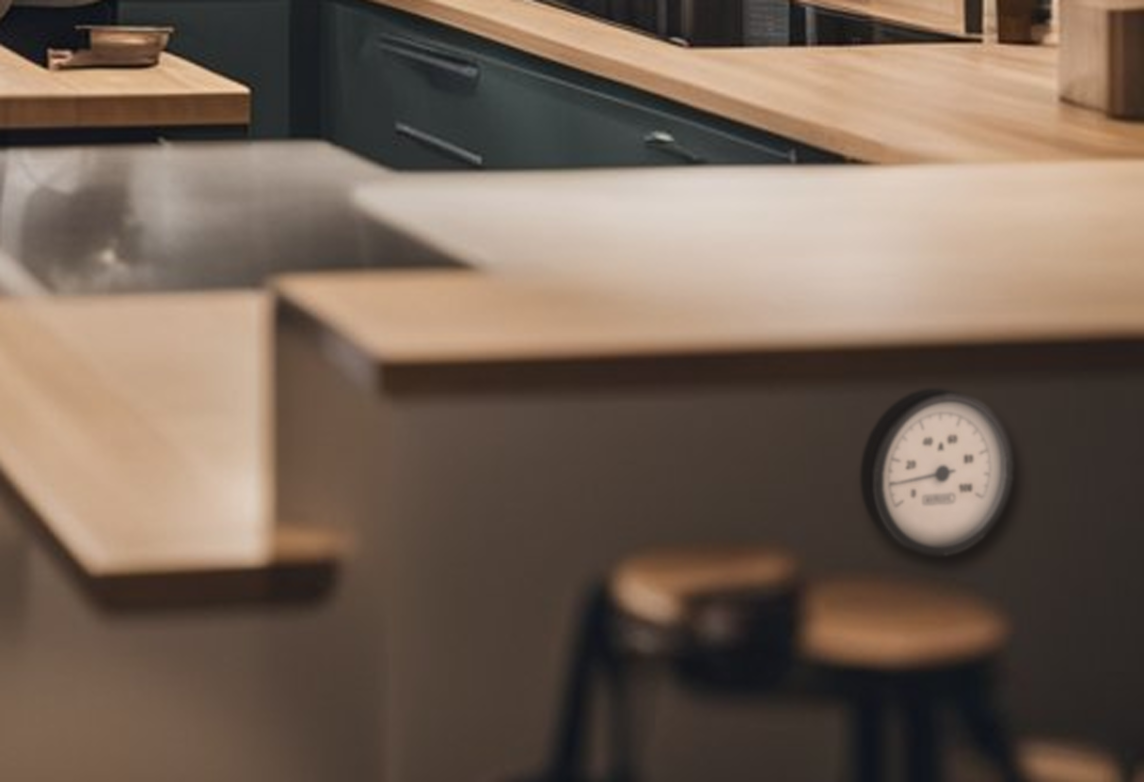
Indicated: {"value": 10, "unit": "A"}
